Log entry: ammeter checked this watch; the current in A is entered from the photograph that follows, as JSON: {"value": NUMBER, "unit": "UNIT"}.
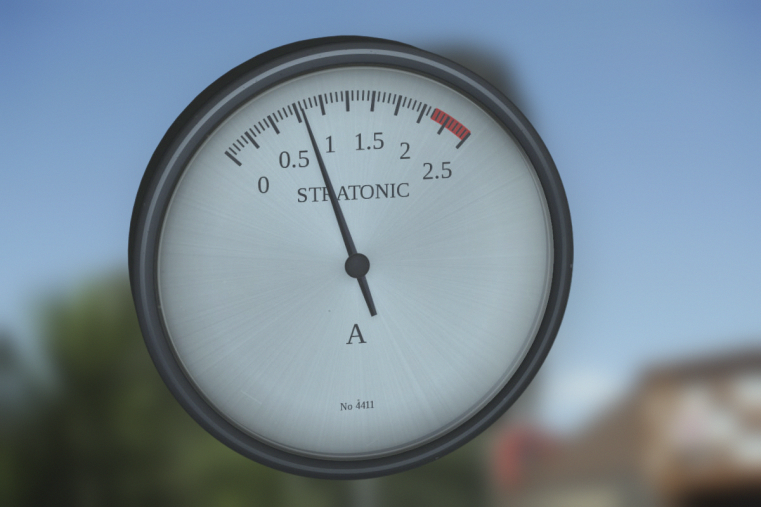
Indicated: {"value": 0.8, "unit": "A"}
